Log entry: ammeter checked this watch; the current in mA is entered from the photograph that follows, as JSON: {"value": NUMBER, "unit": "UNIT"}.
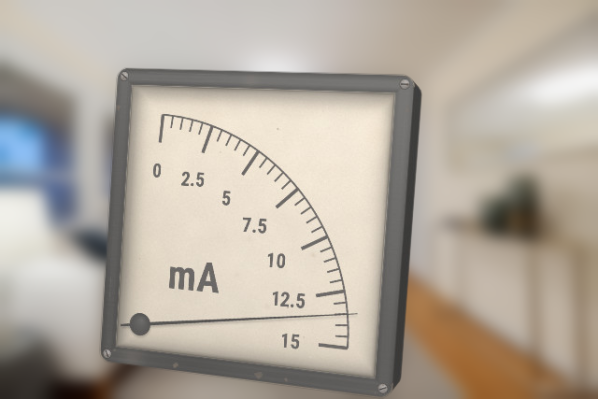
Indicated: {"value": 13.5, "unit": "mA"}
